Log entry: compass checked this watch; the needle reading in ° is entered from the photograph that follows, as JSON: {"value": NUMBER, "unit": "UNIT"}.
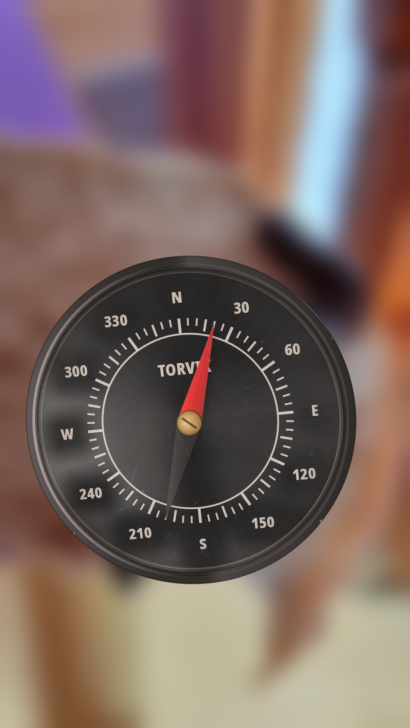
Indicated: {"value": 20, "unit": "°"}
